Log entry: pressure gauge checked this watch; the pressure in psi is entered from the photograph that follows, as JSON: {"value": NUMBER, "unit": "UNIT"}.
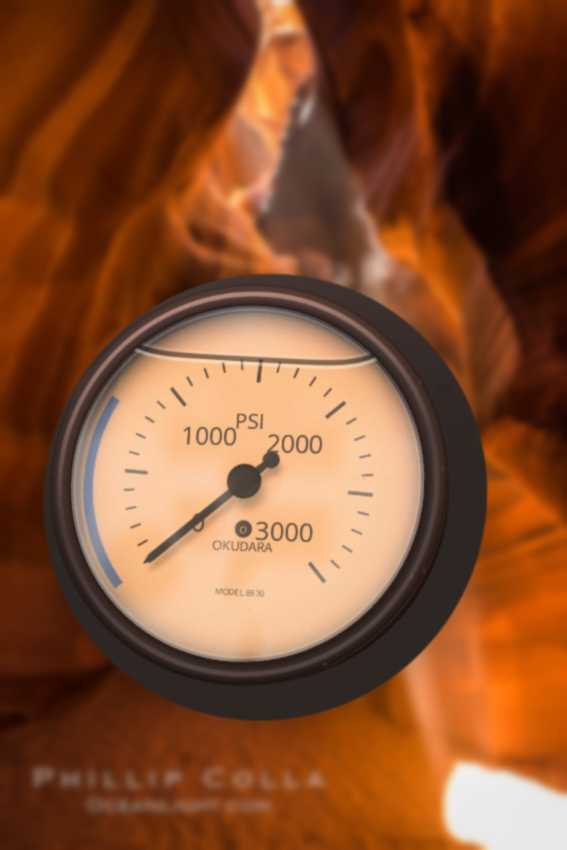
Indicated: {"value": 0, "unit": "psi"}
